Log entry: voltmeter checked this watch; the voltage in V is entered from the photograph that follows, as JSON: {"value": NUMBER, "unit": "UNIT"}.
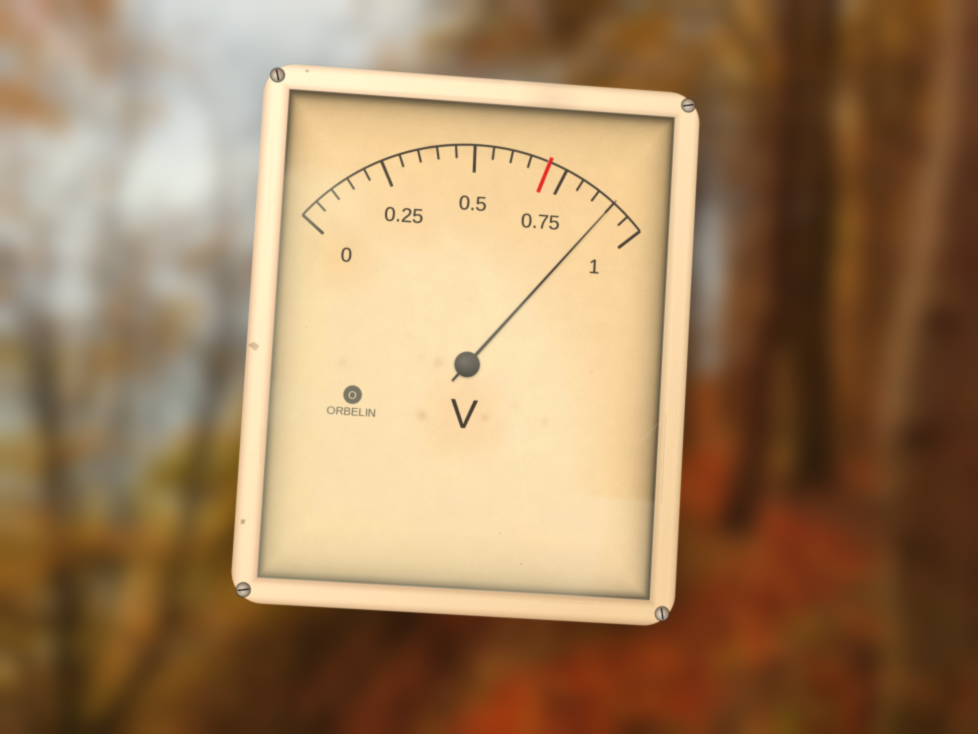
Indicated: {"value": 0.9, "unit": "V"}
